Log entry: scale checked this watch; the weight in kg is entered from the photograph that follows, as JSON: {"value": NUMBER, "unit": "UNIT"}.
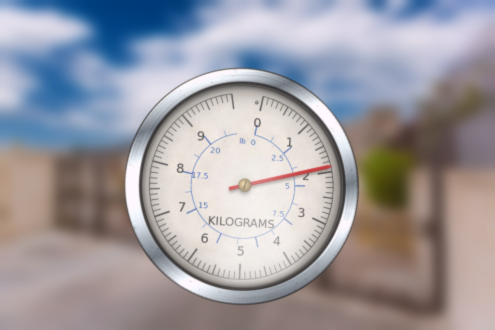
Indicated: {"value": 1.9, "unit": "kg"}
